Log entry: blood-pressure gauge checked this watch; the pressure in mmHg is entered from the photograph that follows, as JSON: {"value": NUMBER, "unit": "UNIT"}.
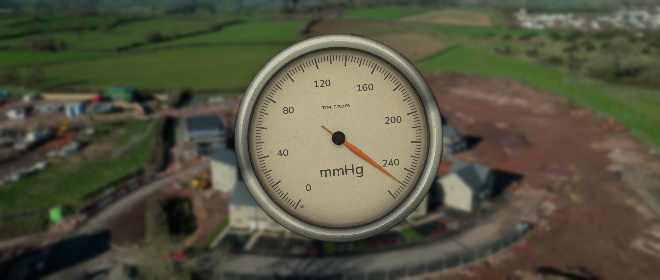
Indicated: {"value": 250, "unit": "mmHg"}
